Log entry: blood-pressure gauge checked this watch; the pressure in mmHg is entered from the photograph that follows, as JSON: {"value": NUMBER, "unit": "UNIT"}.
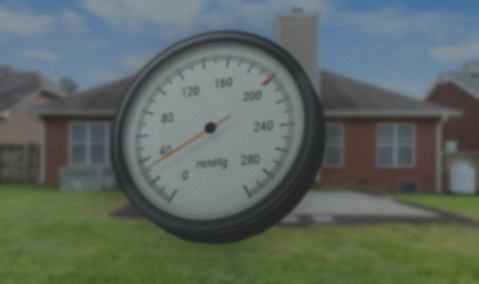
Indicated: {"value": 30, "unit": "mmHg"}
